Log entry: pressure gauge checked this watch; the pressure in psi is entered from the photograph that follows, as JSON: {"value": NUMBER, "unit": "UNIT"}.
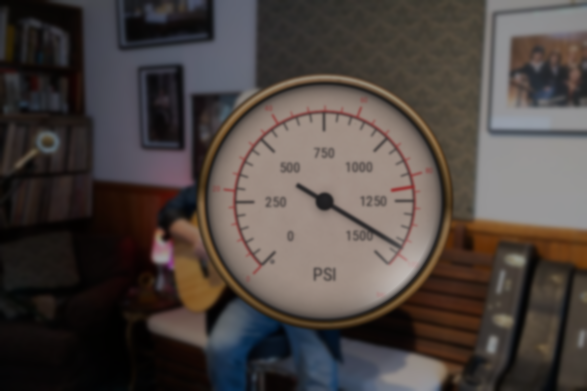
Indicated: {"value": 1425, "unit": "psi"}
